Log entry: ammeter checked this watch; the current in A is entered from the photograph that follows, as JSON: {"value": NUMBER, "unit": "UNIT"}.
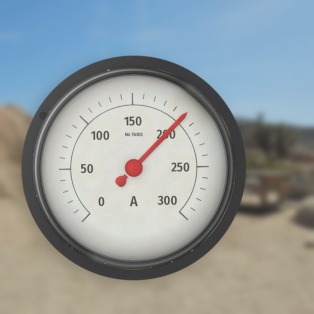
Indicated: {"value": 200, "unit": "A"}
